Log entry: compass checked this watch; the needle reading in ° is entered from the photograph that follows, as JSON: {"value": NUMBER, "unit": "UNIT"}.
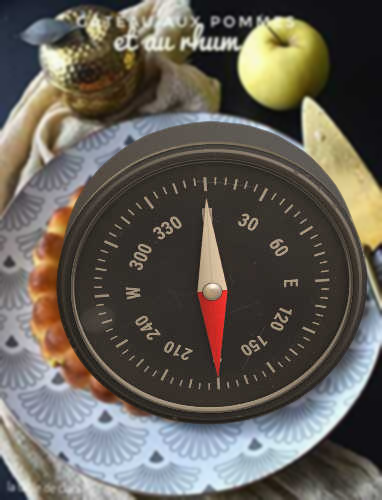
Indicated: {"value": 180, "unit": "°"}
